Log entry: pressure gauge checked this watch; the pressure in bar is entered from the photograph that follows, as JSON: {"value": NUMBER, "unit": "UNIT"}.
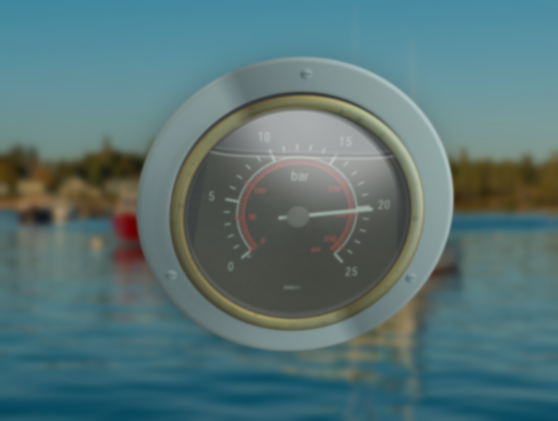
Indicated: {"value": 20, "unit": "bar"}
